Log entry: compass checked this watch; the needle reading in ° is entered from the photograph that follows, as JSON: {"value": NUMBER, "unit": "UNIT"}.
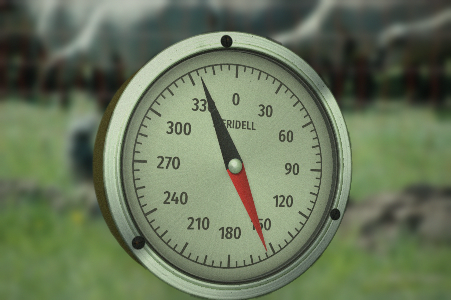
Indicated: {"value": 155, "unit": "°"}
